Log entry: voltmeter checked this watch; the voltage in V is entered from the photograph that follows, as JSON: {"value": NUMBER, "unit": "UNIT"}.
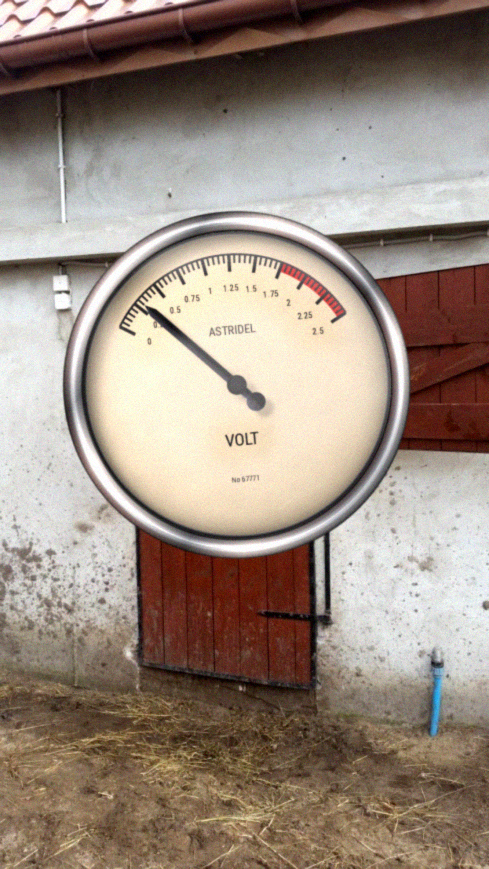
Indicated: {"value": 0.3, "unit": "V"}
